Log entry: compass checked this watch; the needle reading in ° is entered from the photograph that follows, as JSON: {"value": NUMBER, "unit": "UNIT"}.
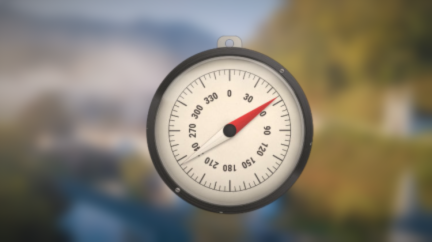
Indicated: {"value": 55, "unit": "°"}
